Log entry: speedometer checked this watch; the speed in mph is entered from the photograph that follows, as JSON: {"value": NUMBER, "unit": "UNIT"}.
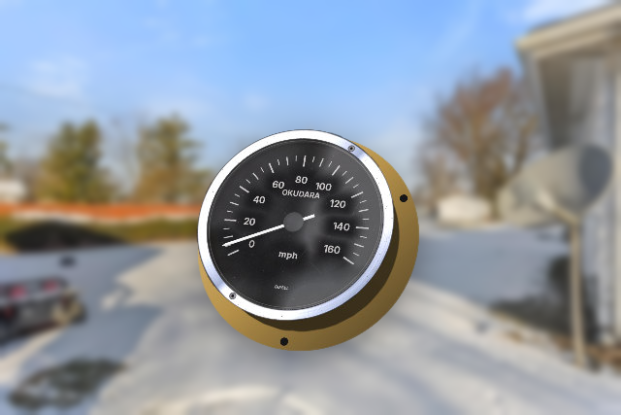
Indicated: {"value": 5, "unit": "mph"}
